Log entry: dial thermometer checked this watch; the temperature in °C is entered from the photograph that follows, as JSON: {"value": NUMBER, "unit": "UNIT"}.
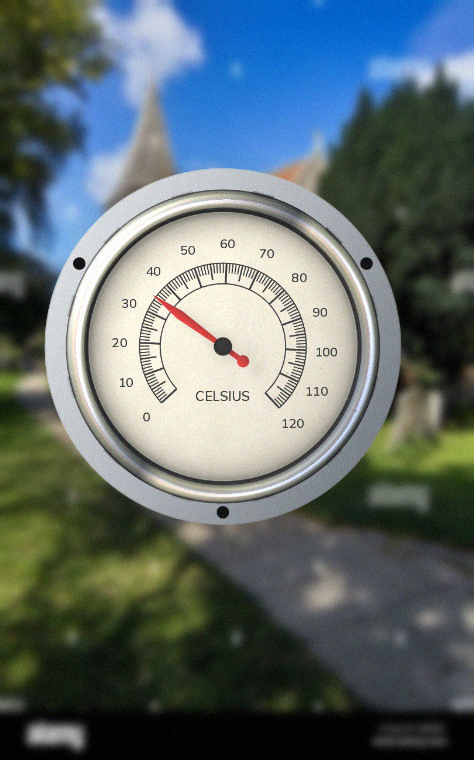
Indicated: {"value": 35, "unit": "°C"}
